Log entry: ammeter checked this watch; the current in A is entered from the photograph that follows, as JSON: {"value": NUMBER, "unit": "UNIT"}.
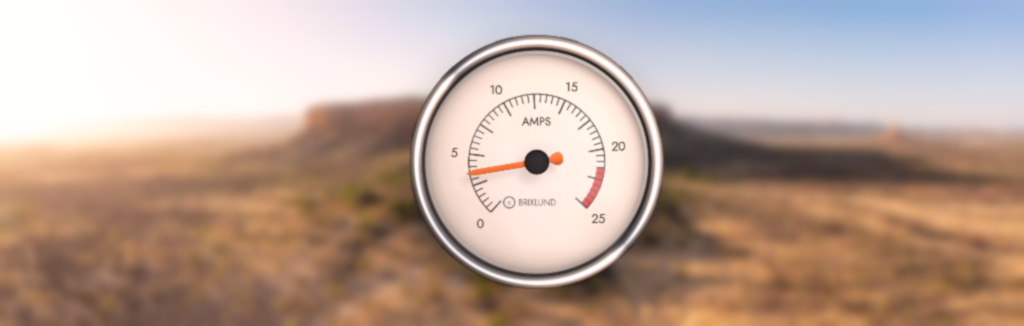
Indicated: {"value": 3.5, "unit": "A"}
